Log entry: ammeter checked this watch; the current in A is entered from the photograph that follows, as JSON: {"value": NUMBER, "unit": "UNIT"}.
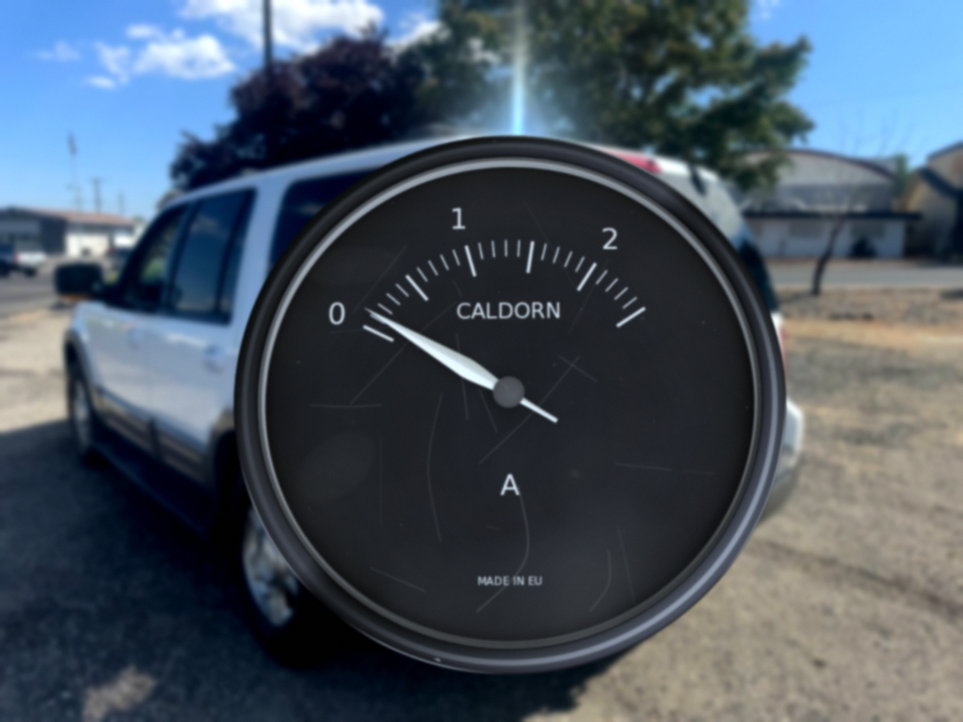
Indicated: {"value": 0.1, "unit": "A"}
